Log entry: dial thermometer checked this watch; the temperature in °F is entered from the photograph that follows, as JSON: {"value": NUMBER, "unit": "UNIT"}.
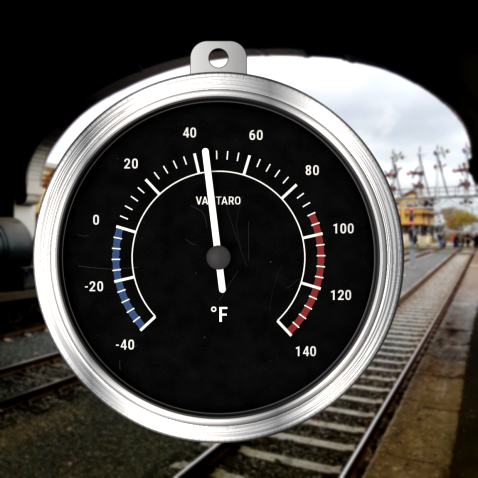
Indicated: {"value": 44, "unit": "°F"}
